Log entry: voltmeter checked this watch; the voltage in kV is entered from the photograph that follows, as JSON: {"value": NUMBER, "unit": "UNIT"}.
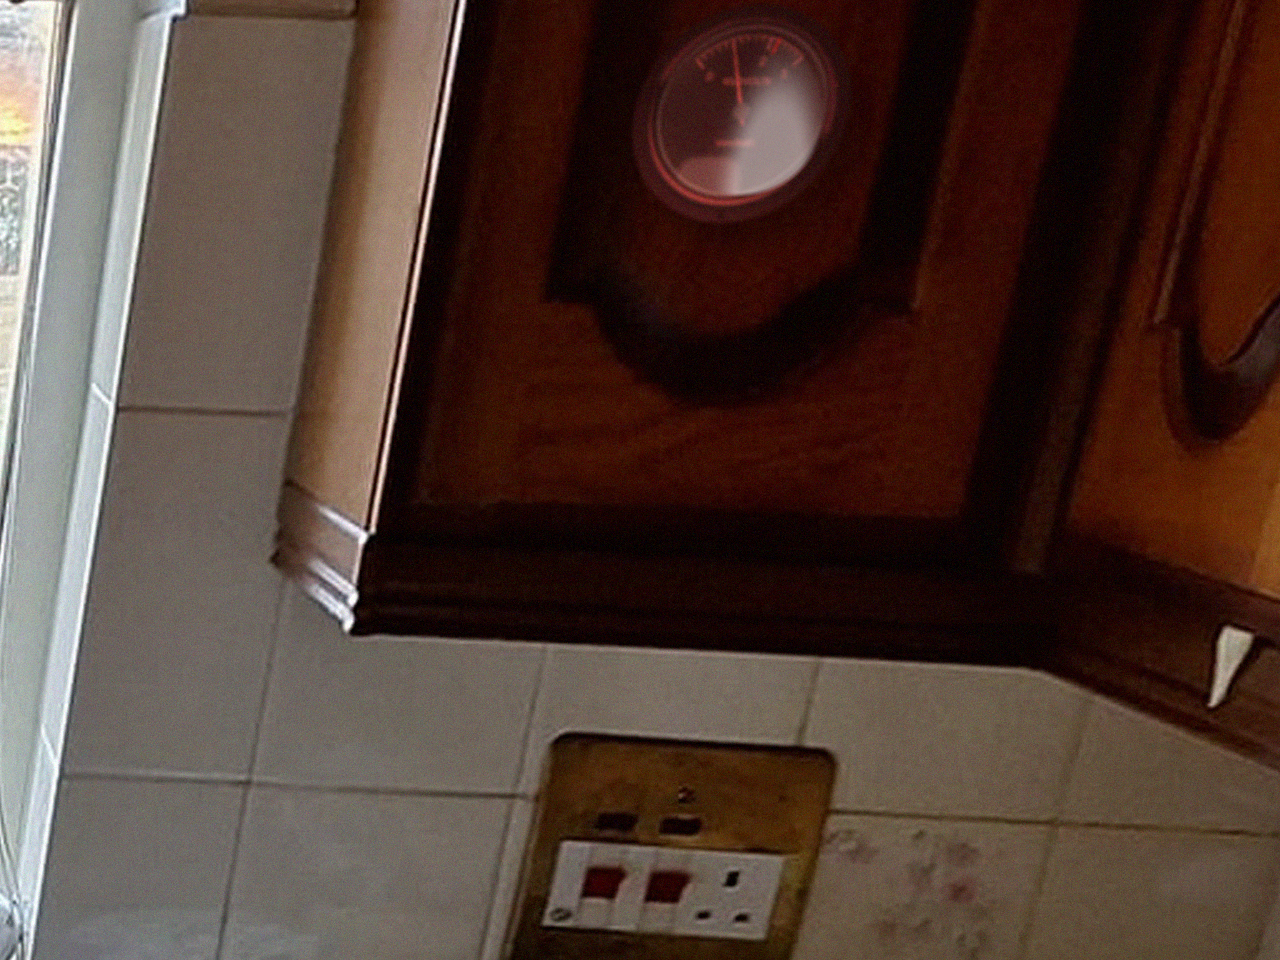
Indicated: {"value": 1, "unit": "kV"}
